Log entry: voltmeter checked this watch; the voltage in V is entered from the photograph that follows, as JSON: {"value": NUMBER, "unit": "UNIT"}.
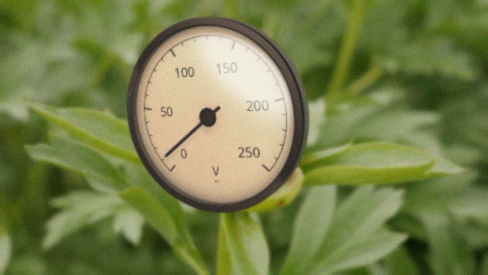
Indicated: {"value": 10, "unit": "V"}
